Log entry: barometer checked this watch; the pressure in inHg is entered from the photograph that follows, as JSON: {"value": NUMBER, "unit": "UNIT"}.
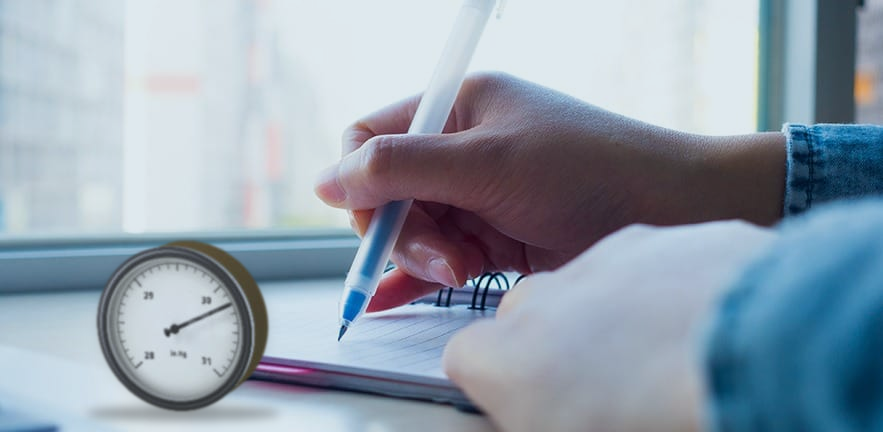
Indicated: {"value": 30.2, "unit": "inHg"}
